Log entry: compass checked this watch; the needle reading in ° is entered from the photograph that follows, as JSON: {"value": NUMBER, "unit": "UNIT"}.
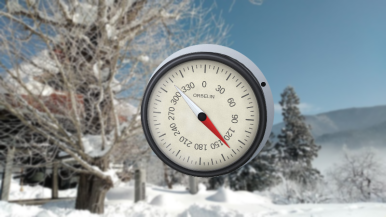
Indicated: {"value": 135, "unit": "°"}
